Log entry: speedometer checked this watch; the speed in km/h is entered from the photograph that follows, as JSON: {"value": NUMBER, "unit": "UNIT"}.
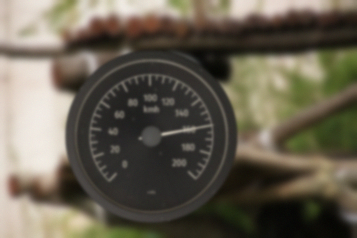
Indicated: {"value": 160, "unit": "km/h"}
